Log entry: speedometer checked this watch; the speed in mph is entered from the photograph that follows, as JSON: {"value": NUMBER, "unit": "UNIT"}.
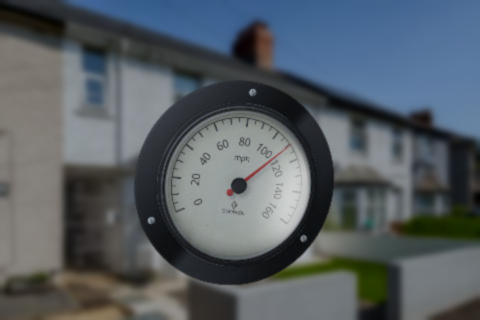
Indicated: {"value": 110, "unit": "mph"}
